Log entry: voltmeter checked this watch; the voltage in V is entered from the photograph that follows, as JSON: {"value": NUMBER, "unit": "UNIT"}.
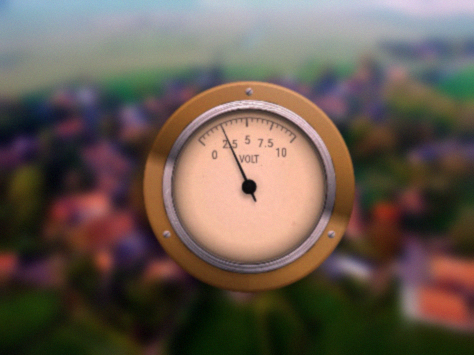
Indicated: {"value": 2.5, "unit": "V"}
